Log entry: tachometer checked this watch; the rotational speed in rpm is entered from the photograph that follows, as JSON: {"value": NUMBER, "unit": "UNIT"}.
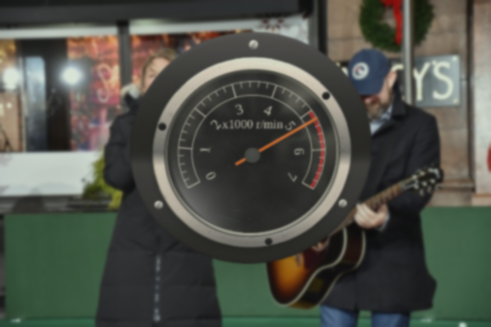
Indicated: {"value": 5200, "unit": "rpm"}
